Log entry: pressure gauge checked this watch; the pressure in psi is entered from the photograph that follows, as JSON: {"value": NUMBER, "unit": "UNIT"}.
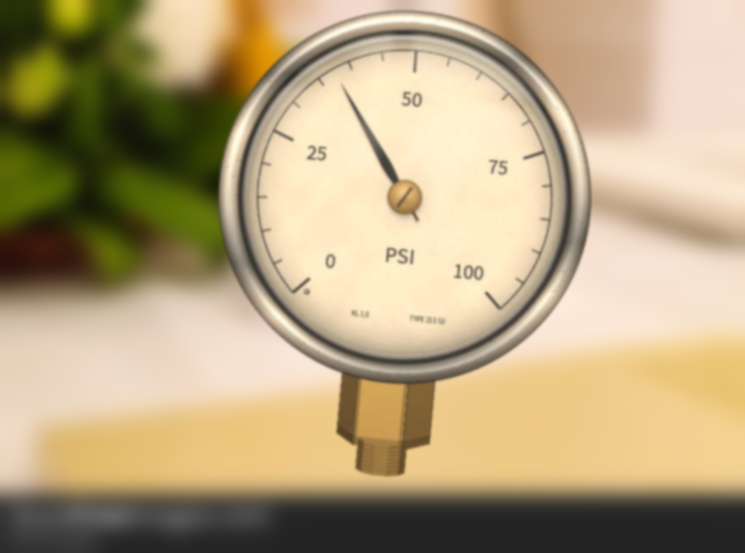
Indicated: {"value": 37.5, "unit": "psi"}
